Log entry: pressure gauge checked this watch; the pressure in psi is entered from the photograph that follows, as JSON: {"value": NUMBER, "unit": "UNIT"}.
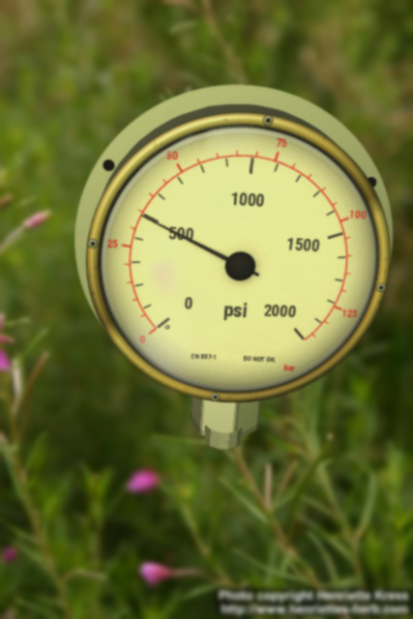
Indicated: {"value": 500, "unit": "psi"}
